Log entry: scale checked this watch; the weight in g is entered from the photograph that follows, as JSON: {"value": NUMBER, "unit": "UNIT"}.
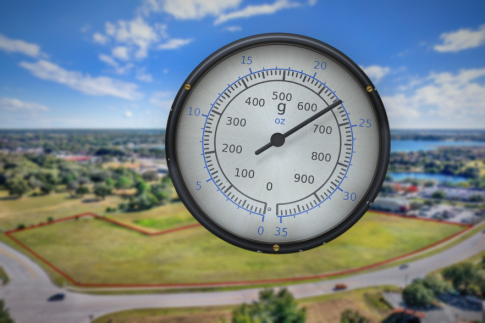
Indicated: {"value": 650, "unit": "g"}
